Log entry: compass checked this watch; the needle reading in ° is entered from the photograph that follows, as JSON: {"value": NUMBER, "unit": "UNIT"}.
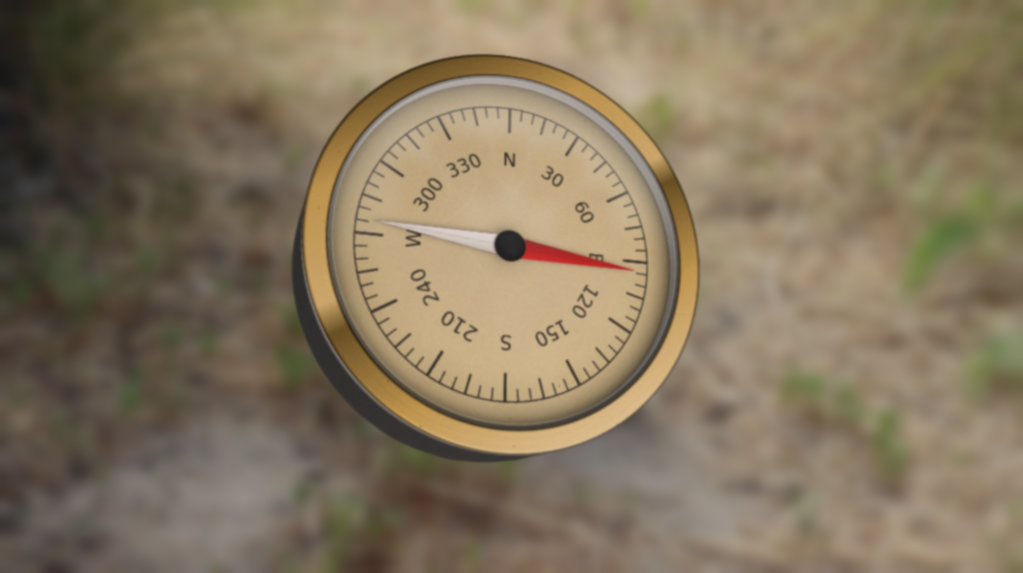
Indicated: {"value": 95, "unit": "°"}
